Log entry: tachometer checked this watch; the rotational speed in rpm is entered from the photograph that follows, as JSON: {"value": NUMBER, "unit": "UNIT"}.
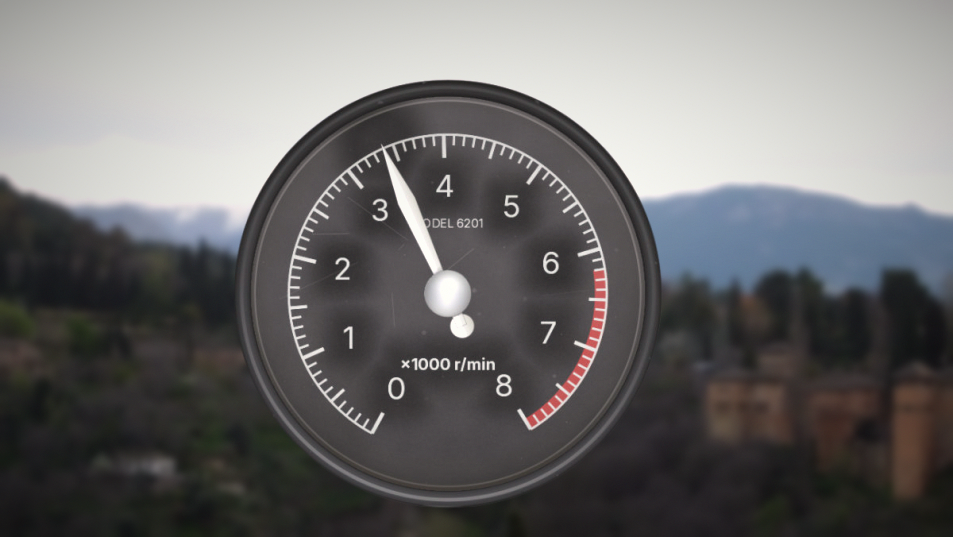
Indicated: {"value": 3400, "unit": "rpm"}
